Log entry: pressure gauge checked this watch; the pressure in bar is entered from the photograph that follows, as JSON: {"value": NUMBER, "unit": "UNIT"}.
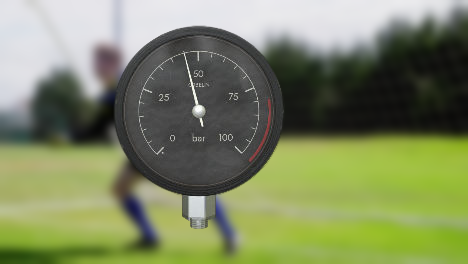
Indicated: {"value": 45, "unit": "bar"}
